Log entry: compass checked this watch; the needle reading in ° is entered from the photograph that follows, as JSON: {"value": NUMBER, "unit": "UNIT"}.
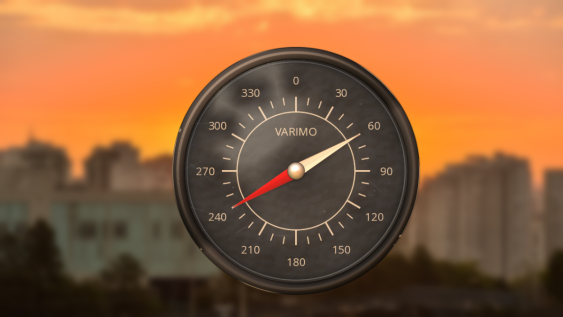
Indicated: {"value": 240, "unit": "°"}
